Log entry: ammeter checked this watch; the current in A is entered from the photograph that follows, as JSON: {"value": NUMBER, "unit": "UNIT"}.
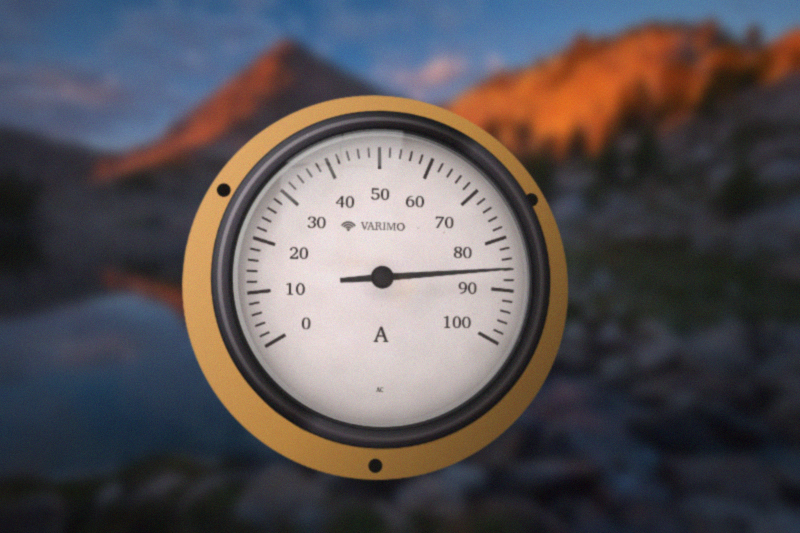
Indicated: {"value": 86, "unit": "A"}
